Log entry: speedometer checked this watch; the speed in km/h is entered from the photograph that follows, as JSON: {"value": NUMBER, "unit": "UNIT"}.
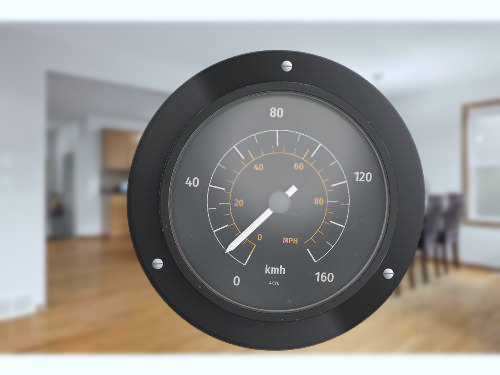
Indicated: {"value": 10, "unit": "km/h"}
